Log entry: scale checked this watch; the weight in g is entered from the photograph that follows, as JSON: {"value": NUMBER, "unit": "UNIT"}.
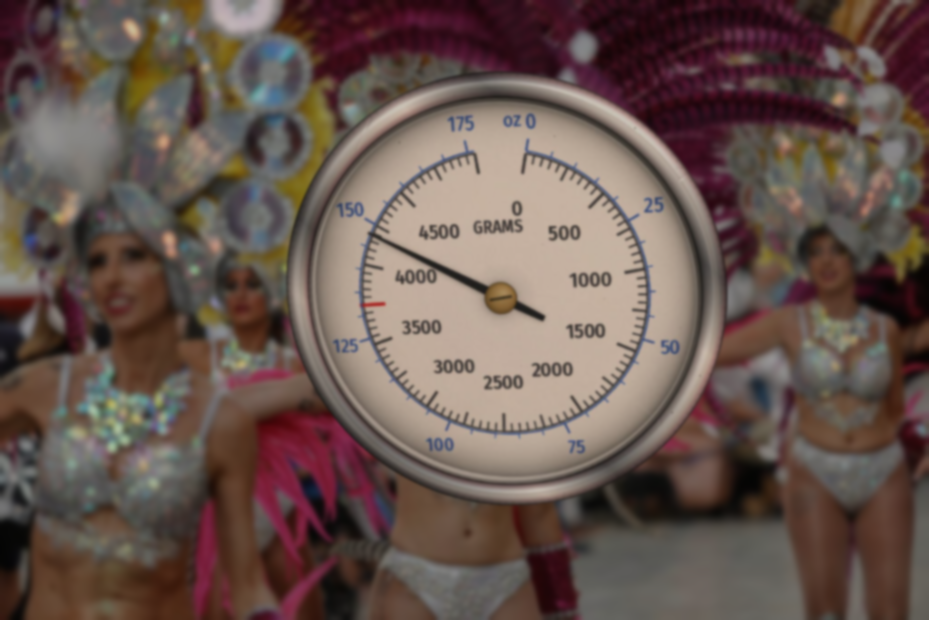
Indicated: {"value": 4200, "unit": "g"}
